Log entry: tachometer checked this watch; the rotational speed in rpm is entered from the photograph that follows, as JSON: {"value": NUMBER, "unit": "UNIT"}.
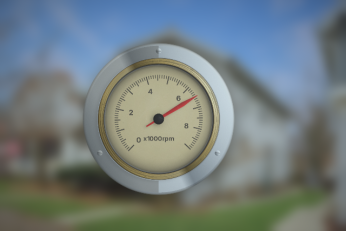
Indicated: {"value": 6500, "unit": "rpm"}
